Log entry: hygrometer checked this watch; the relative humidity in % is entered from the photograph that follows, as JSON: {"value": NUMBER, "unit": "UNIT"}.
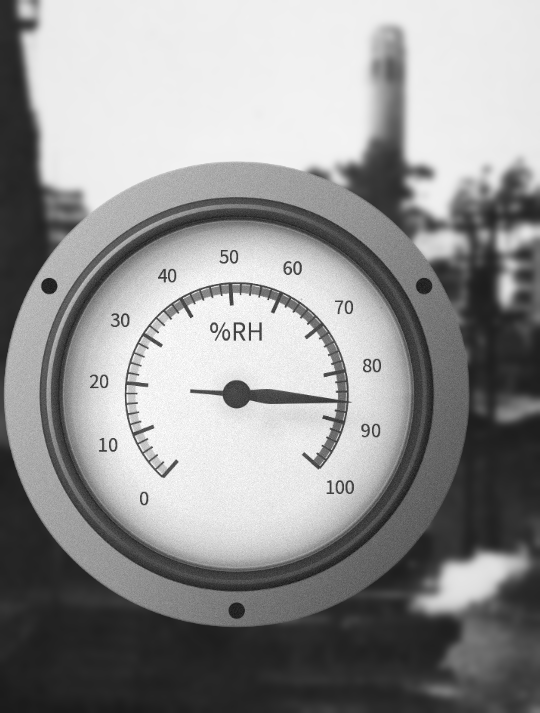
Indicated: {"value": 86, "unit": "%"}
